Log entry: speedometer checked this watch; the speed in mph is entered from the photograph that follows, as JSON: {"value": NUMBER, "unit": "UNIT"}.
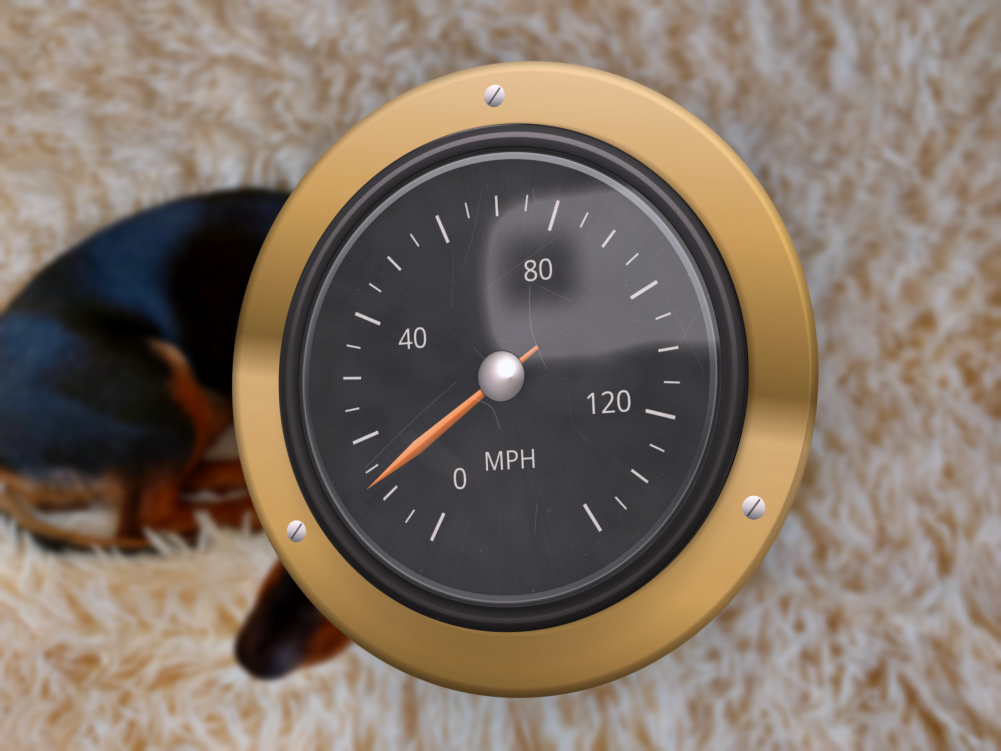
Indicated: {"value": 12.5, "unit": "mph"}
